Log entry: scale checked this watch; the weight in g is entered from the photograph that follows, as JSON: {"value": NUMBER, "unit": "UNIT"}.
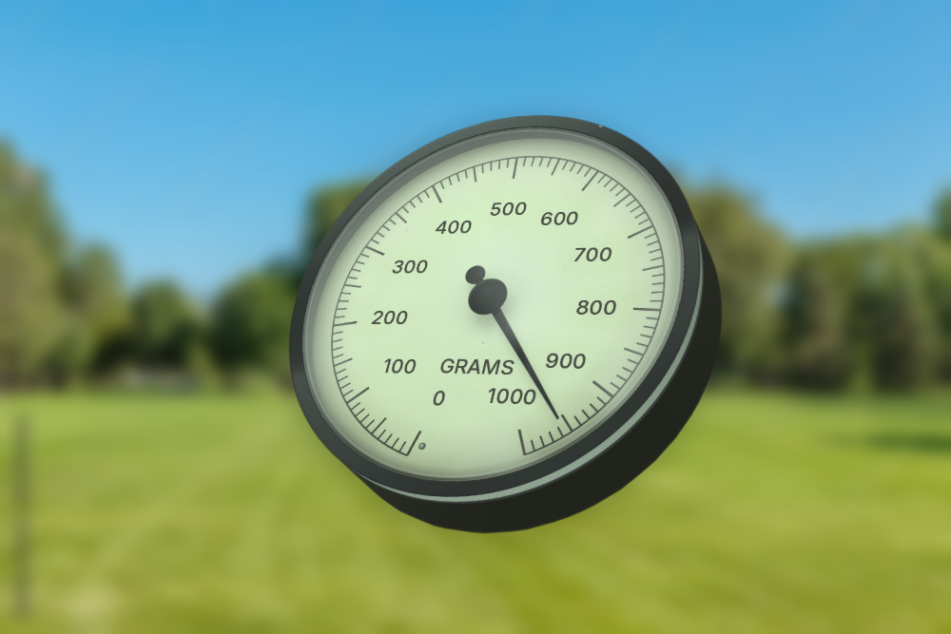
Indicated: {"value": 955, "unit": "g"}
